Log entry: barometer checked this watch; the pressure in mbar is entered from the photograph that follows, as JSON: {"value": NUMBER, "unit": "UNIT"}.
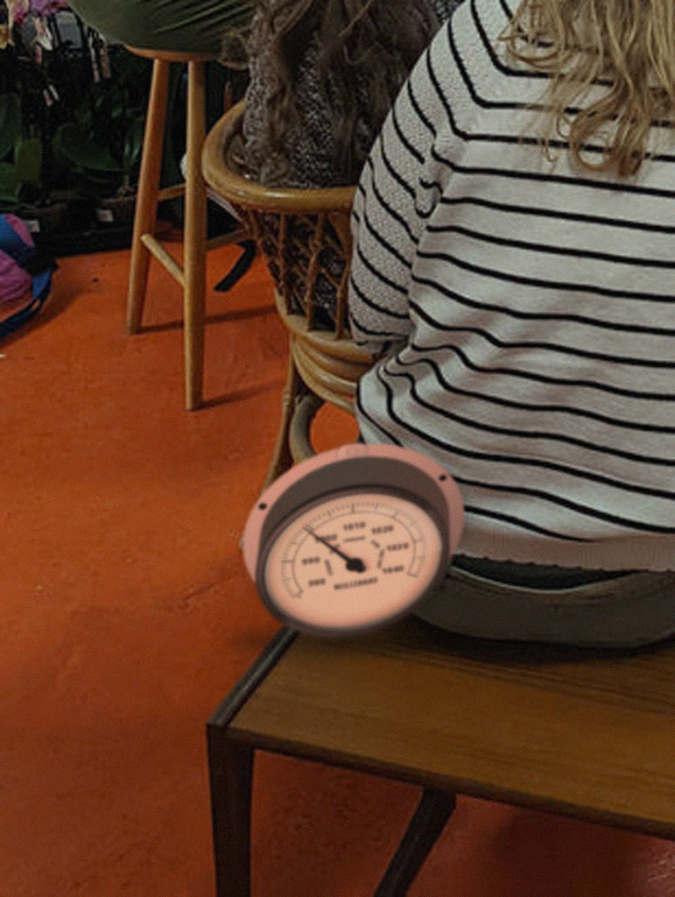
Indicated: {"value": 1000, "unit": "mbar"}
